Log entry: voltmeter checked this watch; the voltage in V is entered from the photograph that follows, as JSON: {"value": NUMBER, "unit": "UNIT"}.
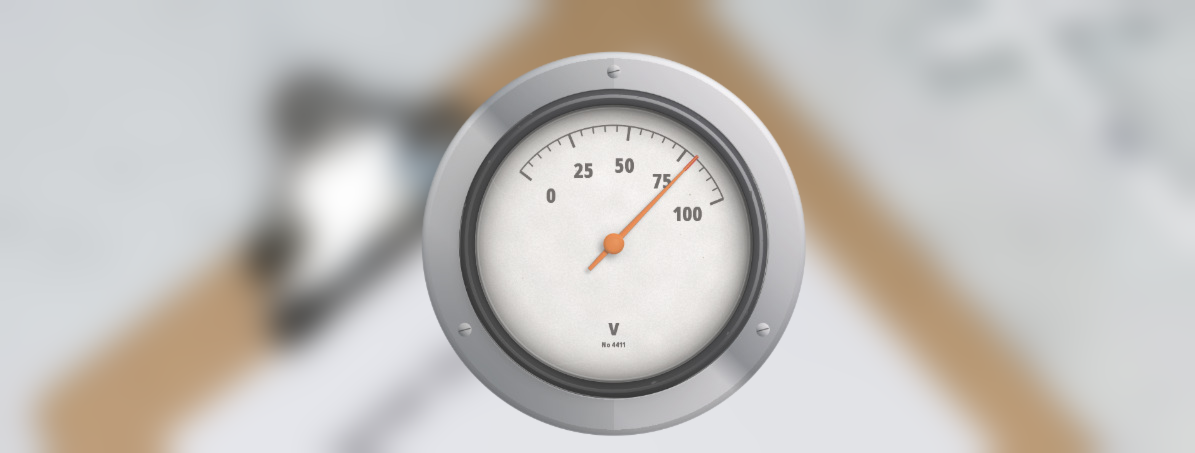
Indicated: {"value": 80, "unit": "V"}
